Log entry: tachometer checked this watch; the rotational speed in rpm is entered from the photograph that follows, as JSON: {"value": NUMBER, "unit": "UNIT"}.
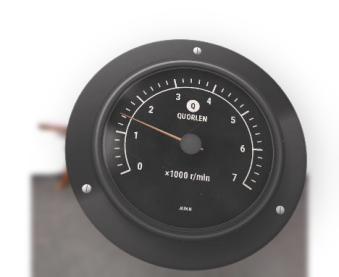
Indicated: {"value": 1400, "unit": "rpm"}
